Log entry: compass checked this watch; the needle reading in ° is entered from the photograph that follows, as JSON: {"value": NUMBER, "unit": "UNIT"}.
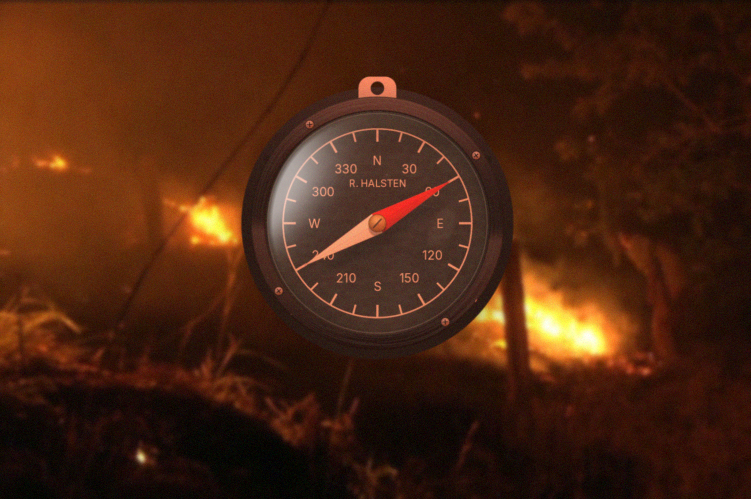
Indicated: {"value": 60, "unit": "°"}
